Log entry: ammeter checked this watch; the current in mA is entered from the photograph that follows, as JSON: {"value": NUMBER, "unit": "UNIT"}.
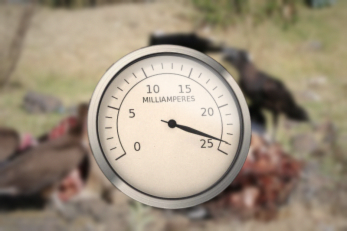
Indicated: {"value": 24, "unit": "mA"}
